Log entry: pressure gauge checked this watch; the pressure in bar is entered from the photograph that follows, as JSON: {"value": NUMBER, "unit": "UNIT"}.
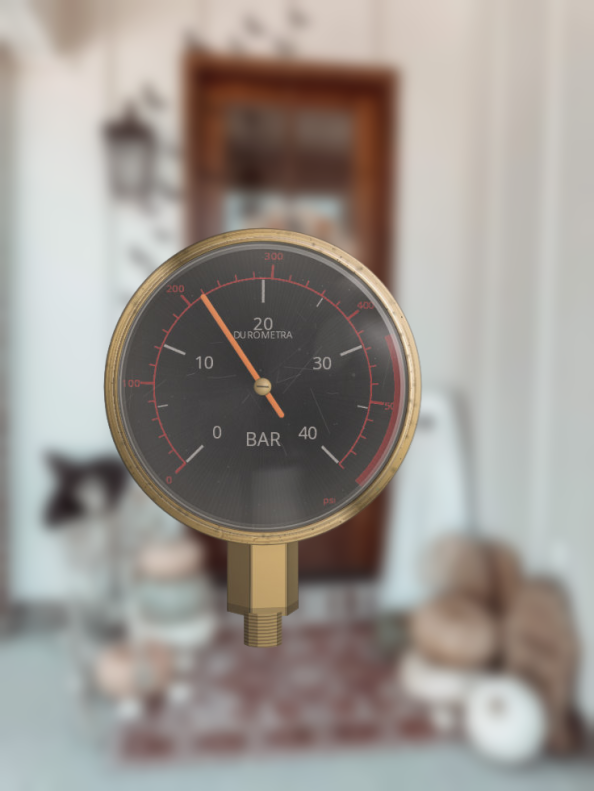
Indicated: {"value": 15, "unit": "bar"}
